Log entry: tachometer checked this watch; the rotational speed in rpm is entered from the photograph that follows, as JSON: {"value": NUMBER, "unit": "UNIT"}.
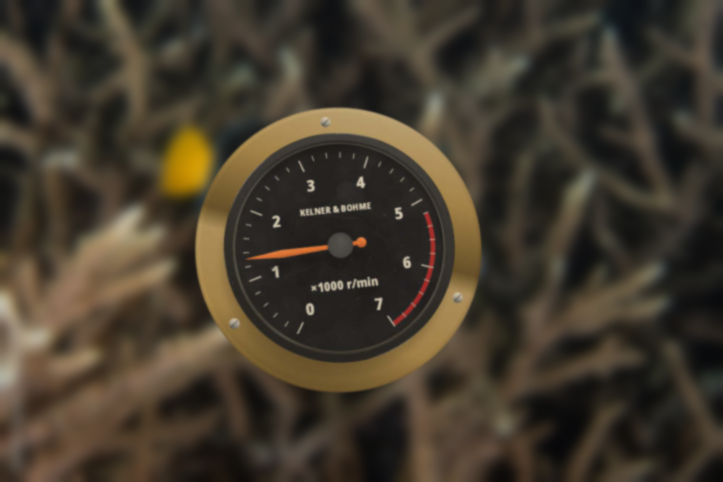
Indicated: {"value": 1300, "unit": "rpm"}
